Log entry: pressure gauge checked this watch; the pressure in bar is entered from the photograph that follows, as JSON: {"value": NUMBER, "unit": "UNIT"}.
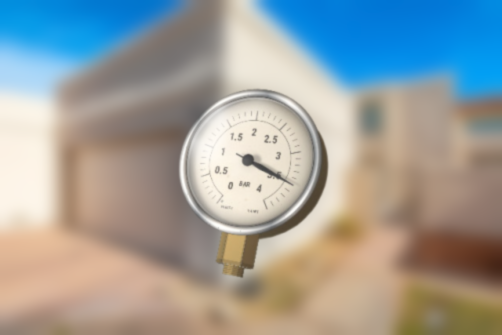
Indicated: {"value": 3.5, "unit": "bar"}
